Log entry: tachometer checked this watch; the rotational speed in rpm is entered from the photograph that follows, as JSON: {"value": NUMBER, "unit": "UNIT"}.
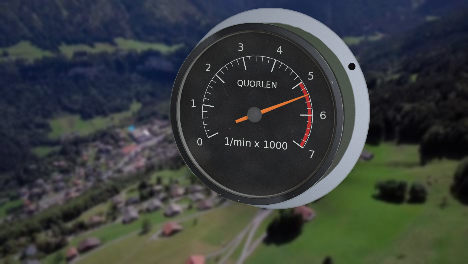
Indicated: {"value": 5400, "unit": "rpm"}
